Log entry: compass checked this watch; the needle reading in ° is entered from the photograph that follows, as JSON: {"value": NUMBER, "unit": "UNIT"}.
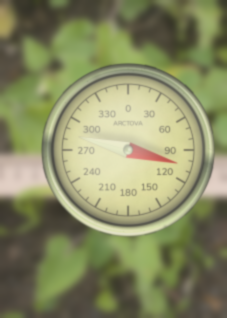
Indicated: {"value": 105, "unit": "°"}
